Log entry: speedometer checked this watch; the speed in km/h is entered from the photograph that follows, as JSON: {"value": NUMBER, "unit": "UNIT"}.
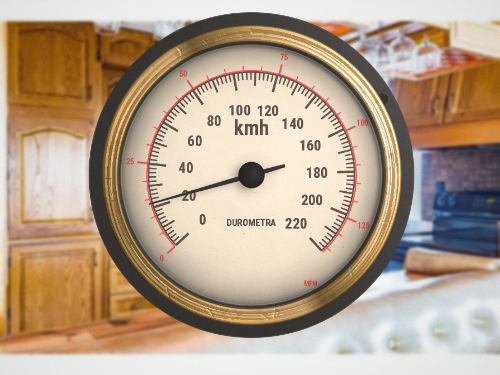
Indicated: {"value": 22, "unit": "km/h"}
